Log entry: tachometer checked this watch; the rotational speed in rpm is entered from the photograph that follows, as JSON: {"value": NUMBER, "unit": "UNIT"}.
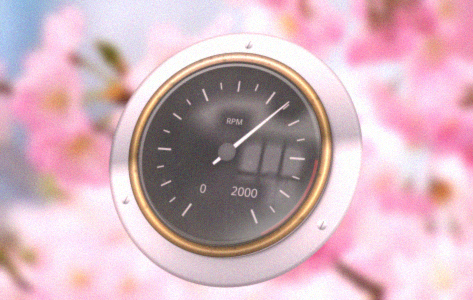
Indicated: {"value": 1300, "unit": "rpm"}
